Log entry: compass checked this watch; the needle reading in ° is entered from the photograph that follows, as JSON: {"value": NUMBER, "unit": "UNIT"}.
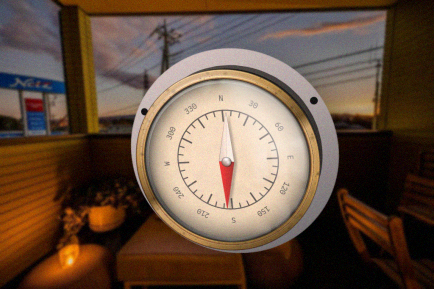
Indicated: {"value": 185, "unit": "°"}
